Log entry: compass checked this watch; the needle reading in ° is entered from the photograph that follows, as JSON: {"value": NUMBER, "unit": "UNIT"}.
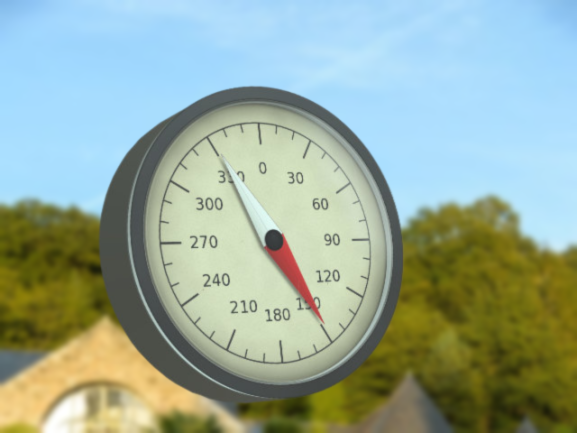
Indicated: {"value": 150, "unit": "°"}
